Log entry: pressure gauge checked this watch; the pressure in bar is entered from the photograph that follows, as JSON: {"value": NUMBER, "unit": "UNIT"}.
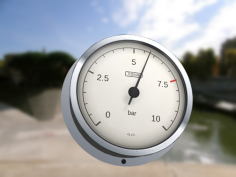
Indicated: {"value": 5.75, "unit": "bar"}
